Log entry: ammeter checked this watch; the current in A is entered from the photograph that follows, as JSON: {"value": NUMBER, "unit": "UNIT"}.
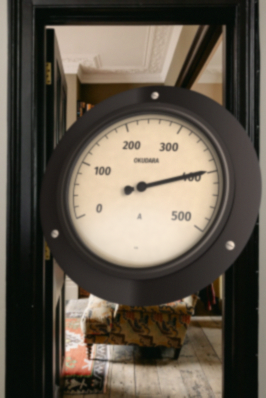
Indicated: {"value": 400, "unit": "A"}
